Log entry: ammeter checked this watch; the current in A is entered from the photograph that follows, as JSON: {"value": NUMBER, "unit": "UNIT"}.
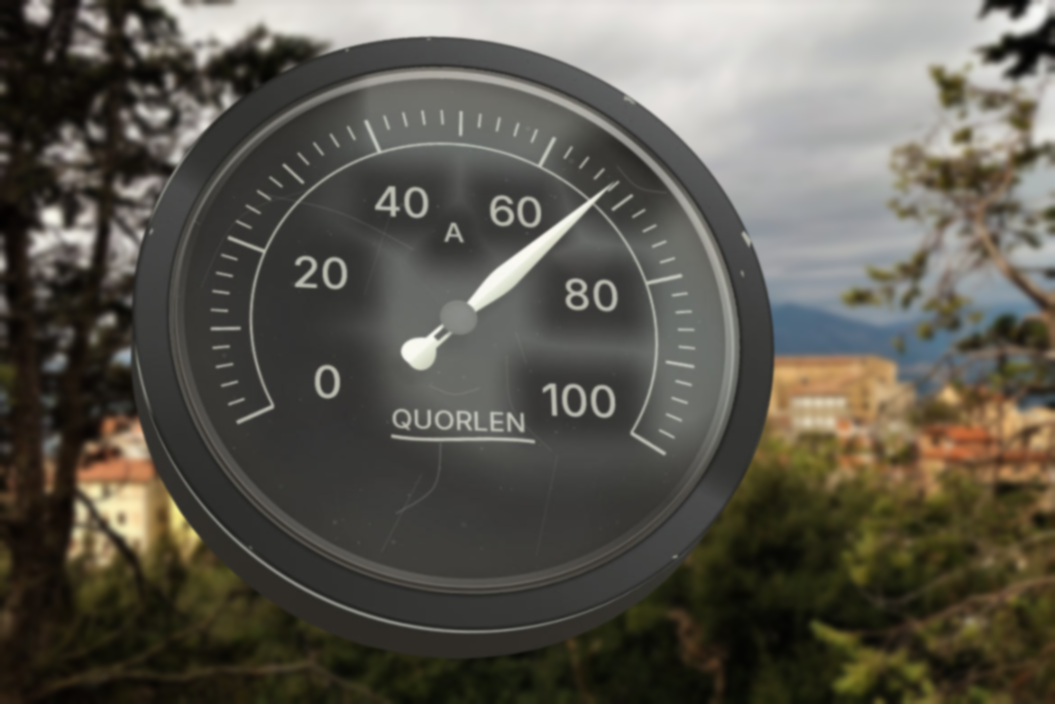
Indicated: {"value": 68, "unit": "A"}
